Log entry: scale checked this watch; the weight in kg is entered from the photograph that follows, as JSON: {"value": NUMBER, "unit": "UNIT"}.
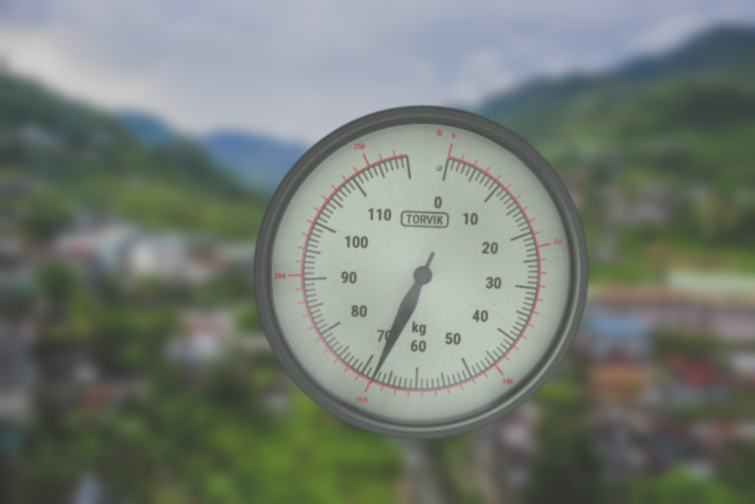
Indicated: {"value": 68, "unit": "kg"}
